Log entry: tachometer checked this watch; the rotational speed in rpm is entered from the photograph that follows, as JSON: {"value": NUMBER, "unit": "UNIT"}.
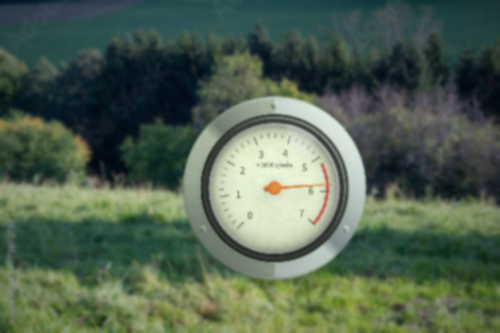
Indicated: {"value": 5800, "unit": "rpm"}
